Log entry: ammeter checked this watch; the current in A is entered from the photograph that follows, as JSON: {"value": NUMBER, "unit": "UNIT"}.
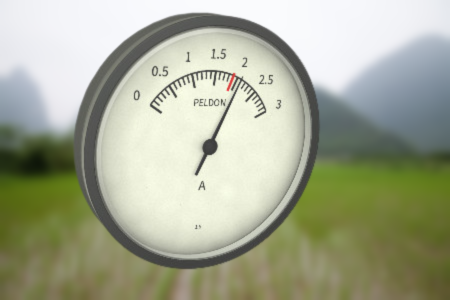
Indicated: {"value": 2, "unit": "A"}
